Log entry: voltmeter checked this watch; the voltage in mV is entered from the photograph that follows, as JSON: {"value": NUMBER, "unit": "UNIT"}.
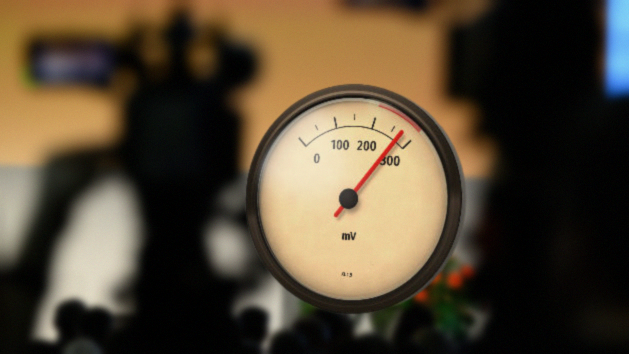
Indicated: {"value": 275, "unit": "mV"}
